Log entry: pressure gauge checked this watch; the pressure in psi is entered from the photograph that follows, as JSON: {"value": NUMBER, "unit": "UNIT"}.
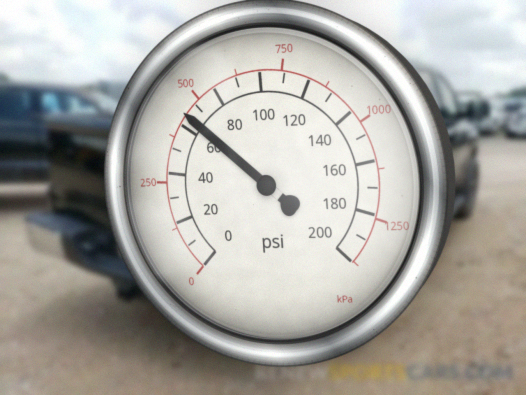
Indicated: {"value": 65, "unit": "psi"}
